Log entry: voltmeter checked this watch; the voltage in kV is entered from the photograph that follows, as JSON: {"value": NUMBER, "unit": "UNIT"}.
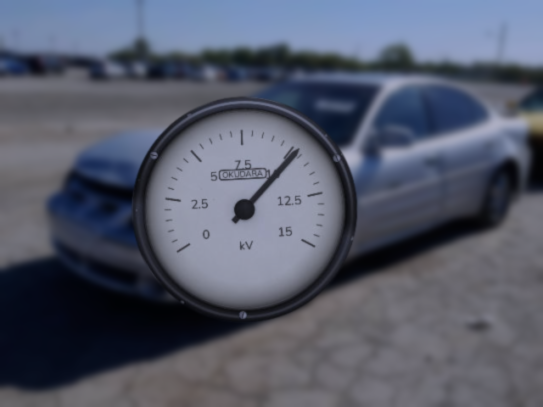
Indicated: {"value": 10.25, "unit": "kV"}
